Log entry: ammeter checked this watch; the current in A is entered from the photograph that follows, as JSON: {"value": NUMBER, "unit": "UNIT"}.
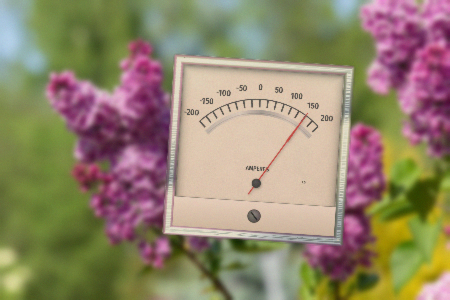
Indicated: {"value": 150, "unit": "A"}
